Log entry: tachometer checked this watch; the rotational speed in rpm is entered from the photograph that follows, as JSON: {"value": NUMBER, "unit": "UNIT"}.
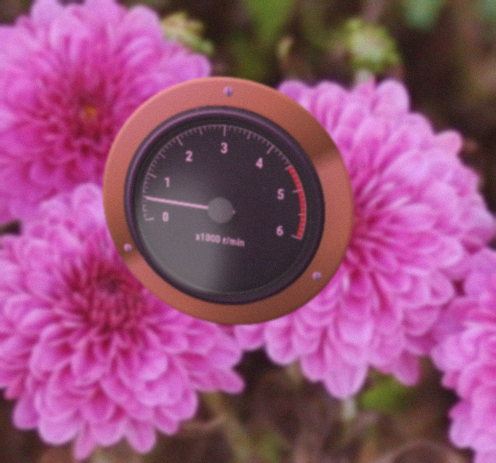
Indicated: {"value": 500, "unit": "rpm"}
